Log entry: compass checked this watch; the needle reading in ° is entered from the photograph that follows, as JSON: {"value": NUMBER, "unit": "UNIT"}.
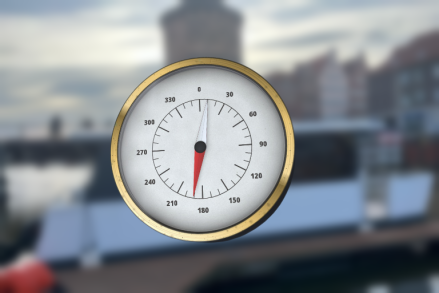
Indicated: {"value": 190, "unit": "°"}
